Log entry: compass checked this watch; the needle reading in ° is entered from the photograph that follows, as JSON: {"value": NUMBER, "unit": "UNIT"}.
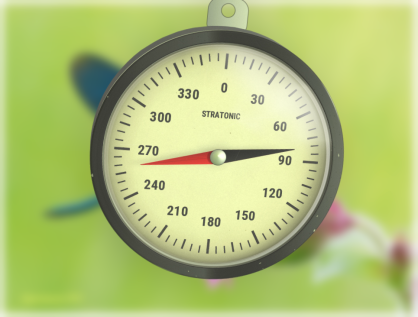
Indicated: {"value": 260, "unit": "°"}
